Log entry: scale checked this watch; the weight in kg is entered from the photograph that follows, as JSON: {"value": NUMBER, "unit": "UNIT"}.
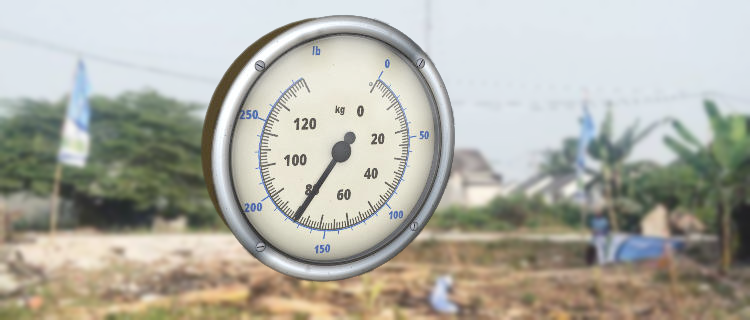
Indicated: {"value": 80, "unit": "kg"}
